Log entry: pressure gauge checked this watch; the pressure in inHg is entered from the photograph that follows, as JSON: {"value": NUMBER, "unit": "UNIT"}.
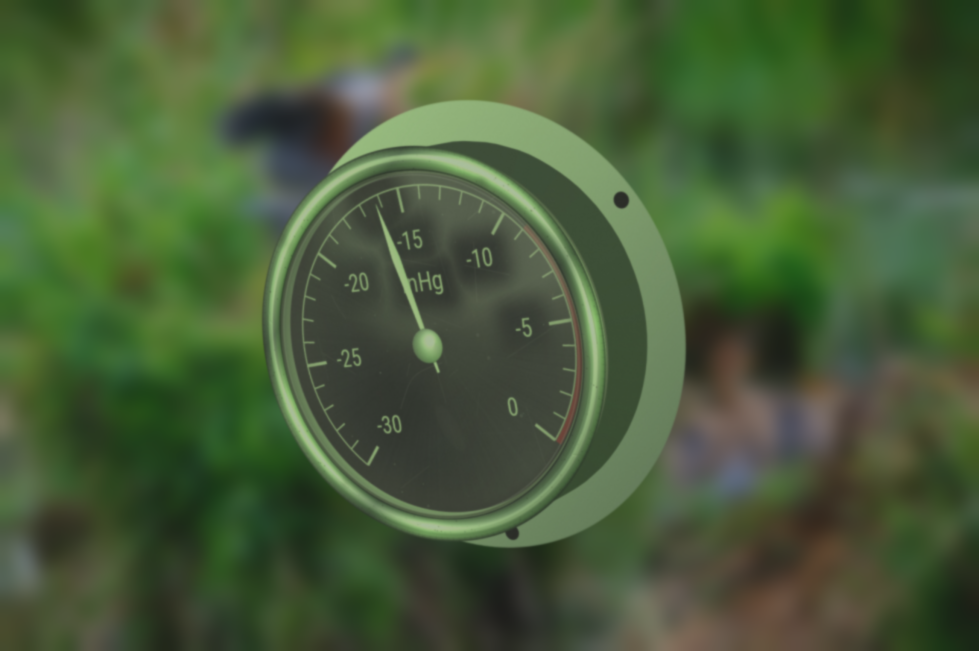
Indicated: {"value": -16, "unit": "inHg"}
